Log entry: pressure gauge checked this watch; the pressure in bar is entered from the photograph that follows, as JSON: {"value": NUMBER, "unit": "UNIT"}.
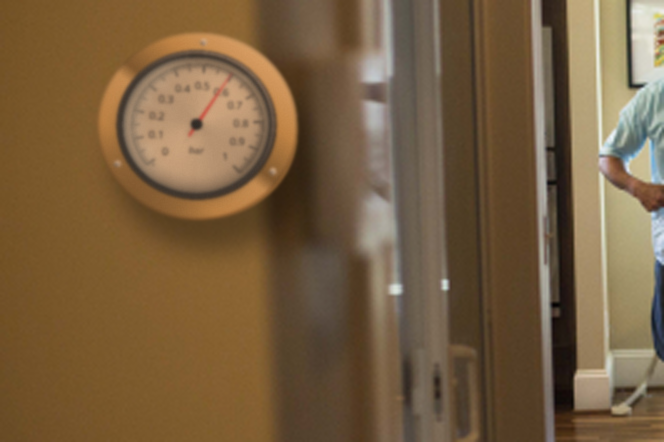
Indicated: {"value": 0.6, "unit": "bar"}
